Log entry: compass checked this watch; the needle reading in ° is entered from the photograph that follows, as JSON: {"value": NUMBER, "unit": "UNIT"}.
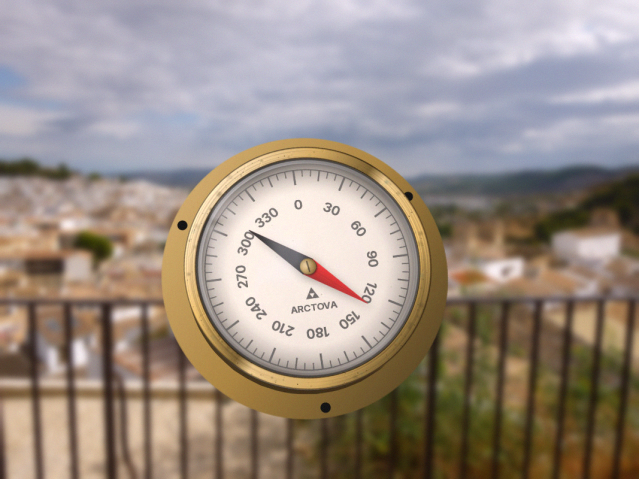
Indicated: {"value": 130, "unit": "°"}
